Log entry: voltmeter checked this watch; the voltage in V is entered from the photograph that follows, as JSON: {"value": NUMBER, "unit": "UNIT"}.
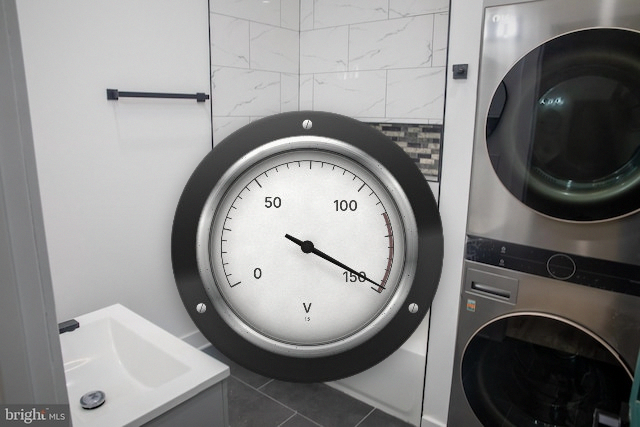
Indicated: {"value": 147.5, "unit": "V"}
